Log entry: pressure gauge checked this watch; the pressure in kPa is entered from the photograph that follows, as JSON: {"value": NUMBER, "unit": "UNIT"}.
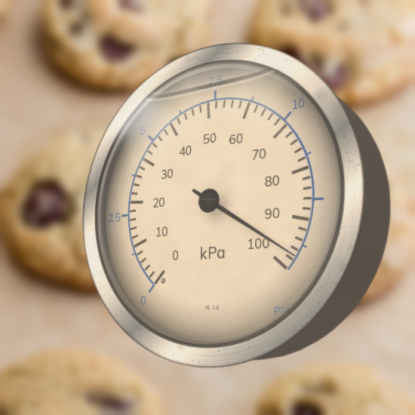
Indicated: {"value": 97, "unit": "kPa"}
